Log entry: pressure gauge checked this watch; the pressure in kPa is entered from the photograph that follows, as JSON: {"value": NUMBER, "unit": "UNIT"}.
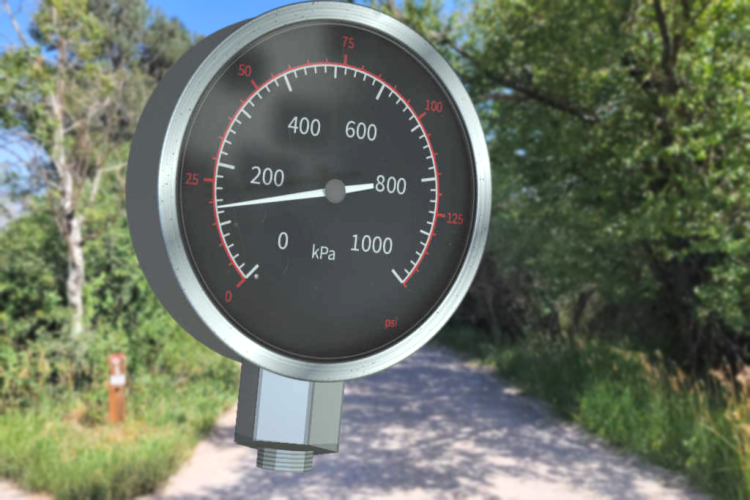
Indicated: {"value": 130, "unit": "kPa"}
